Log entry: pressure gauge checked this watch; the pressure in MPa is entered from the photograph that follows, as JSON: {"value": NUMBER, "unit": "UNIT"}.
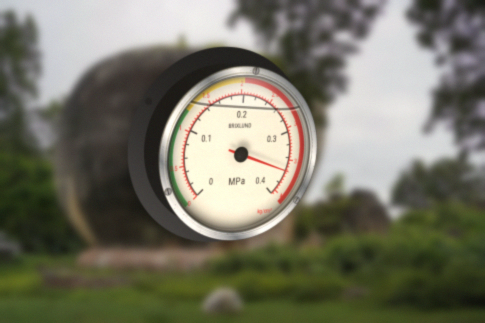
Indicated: {"value": 0.36, "unit": "MPa"}
